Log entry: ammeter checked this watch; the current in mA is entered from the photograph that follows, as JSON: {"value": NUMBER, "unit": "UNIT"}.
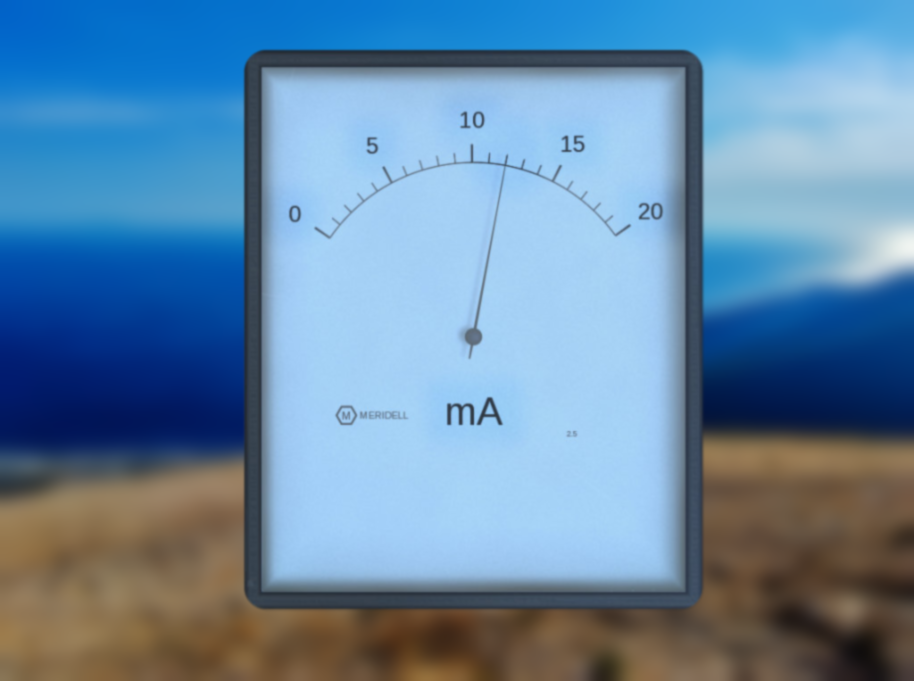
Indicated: {"value": 12, "unit": "mA"}
